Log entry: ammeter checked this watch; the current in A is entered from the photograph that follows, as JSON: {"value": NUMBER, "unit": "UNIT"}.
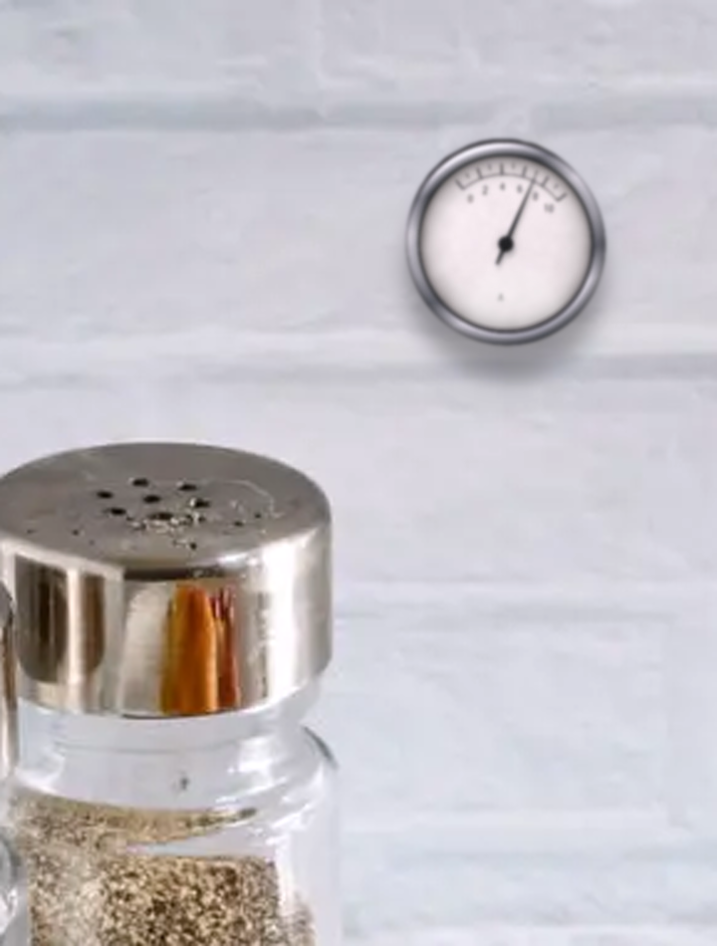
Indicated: {"value": 7, "unit": "A"}
